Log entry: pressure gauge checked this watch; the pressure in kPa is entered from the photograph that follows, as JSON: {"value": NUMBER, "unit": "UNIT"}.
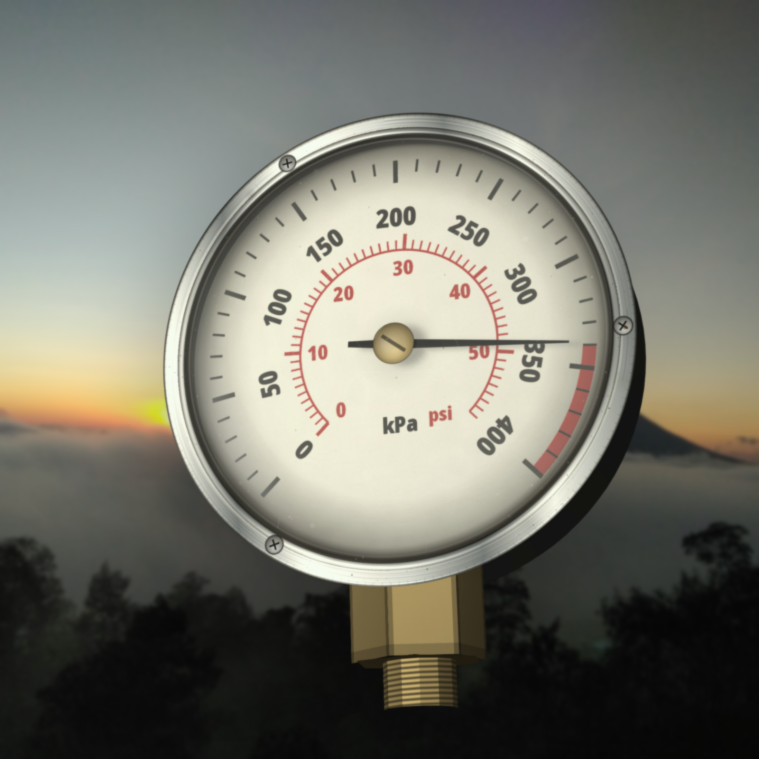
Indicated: {"value": 340, "unit": "kPa"}
